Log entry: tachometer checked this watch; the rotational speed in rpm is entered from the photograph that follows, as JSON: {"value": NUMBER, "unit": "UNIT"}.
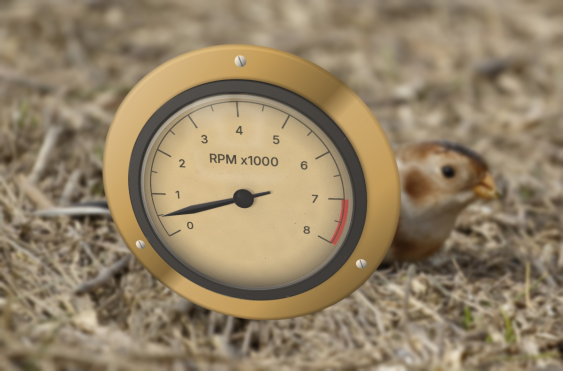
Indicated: {"value": 500, "unit": "rpm"}
